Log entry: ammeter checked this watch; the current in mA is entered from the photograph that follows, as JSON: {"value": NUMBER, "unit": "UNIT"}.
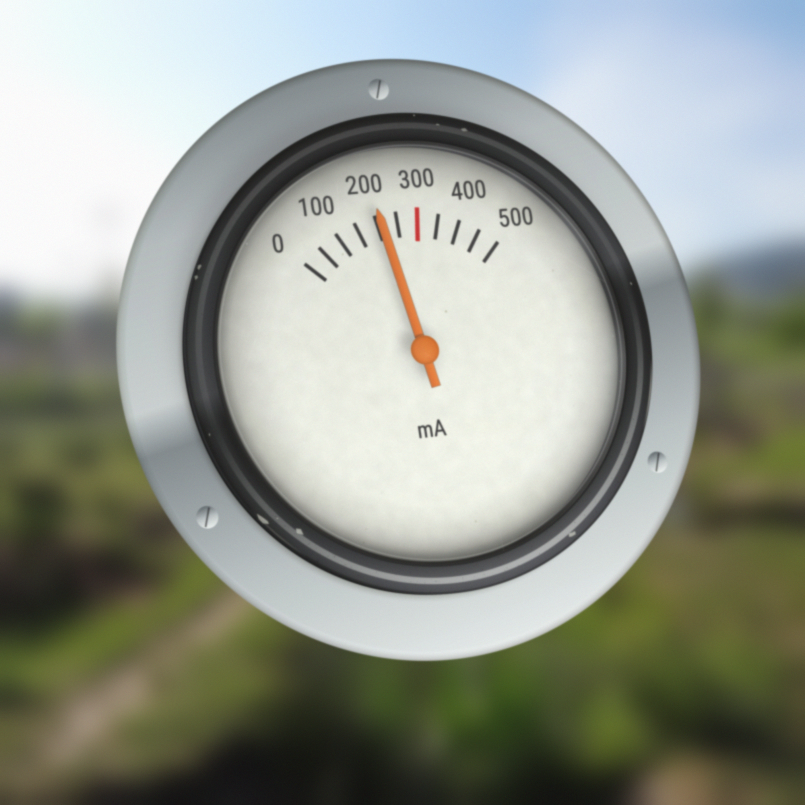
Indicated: {"value": 200, "unit": "mA"}
